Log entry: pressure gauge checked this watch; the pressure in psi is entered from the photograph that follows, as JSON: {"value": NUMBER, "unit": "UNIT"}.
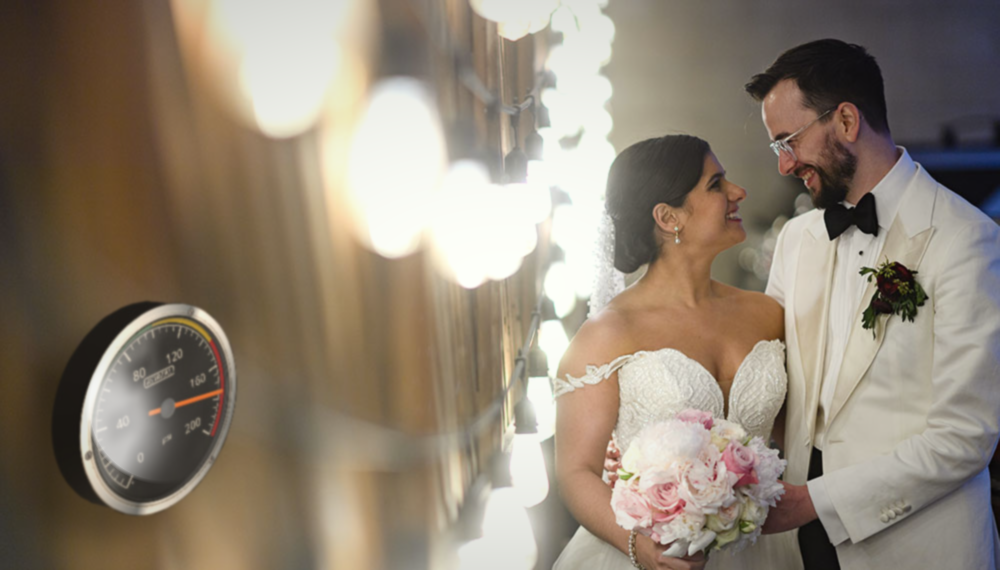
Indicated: {"value": 175, "unit": "psi"}
